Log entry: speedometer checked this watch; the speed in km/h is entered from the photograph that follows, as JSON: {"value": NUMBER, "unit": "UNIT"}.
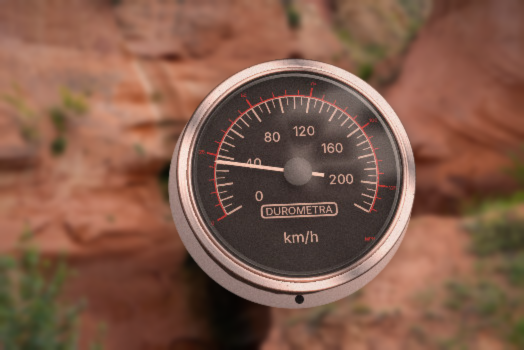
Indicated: {"value": 35, "unit": "km/h"}
